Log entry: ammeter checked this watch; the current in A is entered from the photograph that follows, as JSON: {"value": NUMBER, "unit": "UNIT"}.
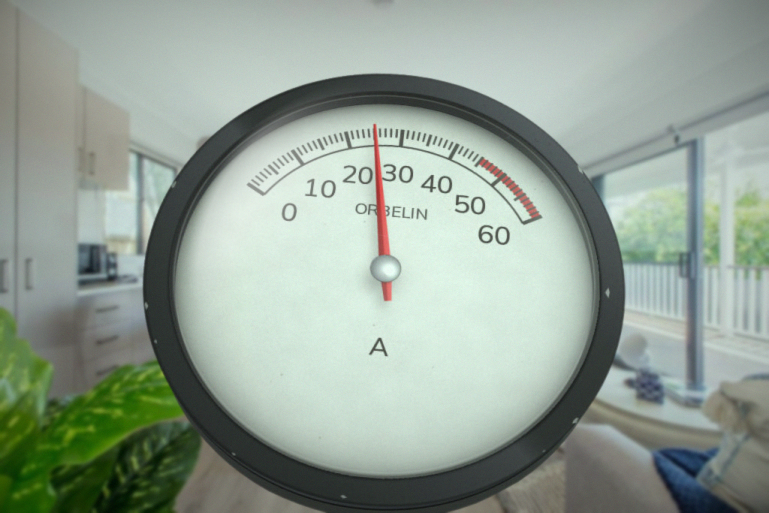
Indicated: {"value": 25, "unit": "A"}
